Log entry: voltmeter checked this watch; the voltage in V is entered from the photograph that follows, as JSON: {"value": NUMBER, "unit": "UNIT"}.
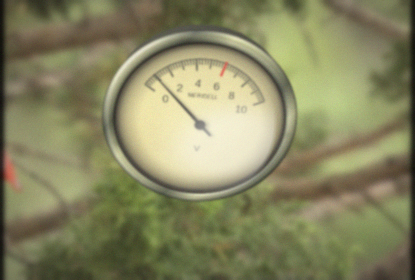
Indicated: {"value": 1, "unit": "V"}
